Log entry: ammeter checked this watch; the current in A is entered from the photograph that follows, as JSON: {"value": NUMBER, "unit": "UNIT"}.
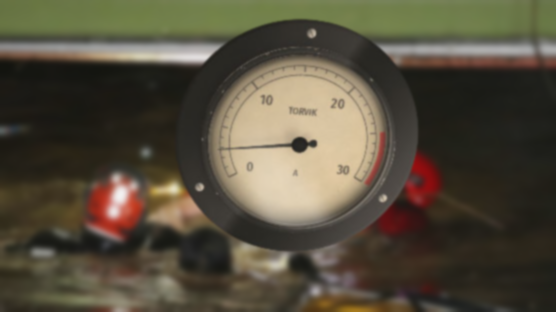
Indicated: {"value": 3, "unit": "A"}
